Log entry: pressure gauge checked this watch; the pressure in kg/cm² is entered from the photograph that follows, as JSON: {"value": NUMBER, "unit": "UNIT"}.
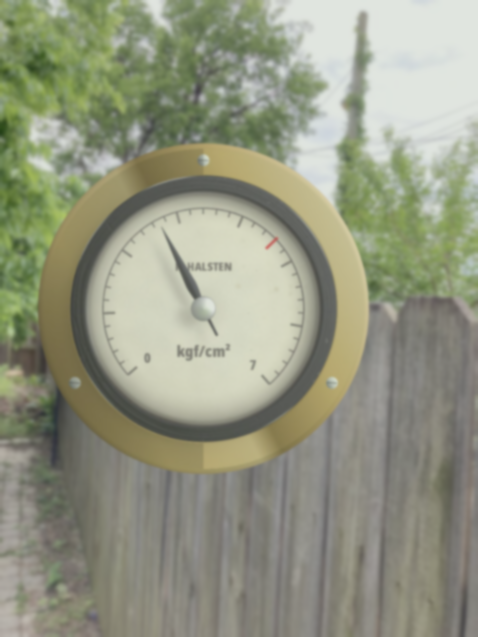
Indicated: {"value": 2.7, "unit": "kg/cm²"}
